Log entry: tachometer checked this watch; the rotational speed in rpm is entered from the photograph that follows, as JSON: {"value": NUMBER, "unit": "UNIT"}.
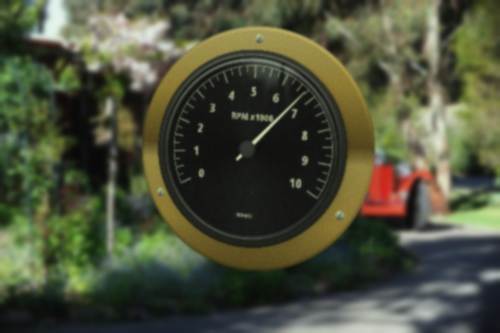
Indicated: {"value": 6750, "unit": "rpm"}
